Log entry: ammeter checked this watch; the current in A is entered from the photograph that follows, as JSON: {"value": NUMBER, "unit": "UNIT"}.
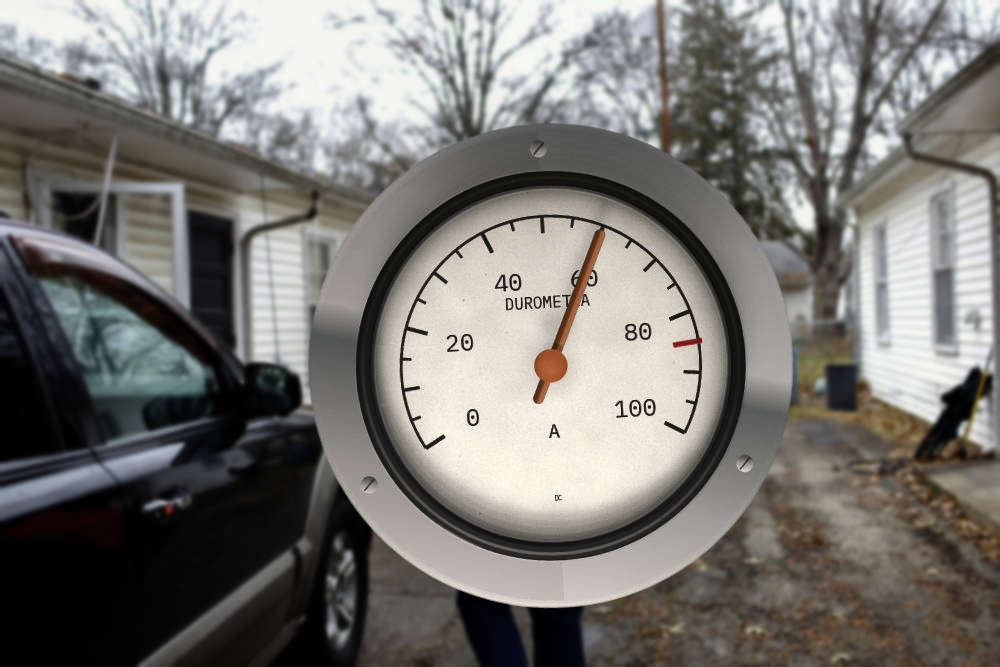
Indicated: {"value": 60, "unit": "A"}
